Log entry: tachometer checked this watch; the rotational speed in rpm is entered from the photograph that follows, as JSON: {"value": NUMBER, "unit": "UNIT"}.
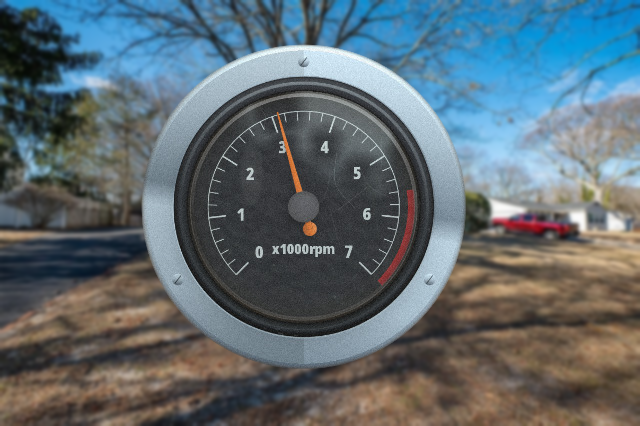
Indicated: {"value": 3100, "unit": "rpm"}
